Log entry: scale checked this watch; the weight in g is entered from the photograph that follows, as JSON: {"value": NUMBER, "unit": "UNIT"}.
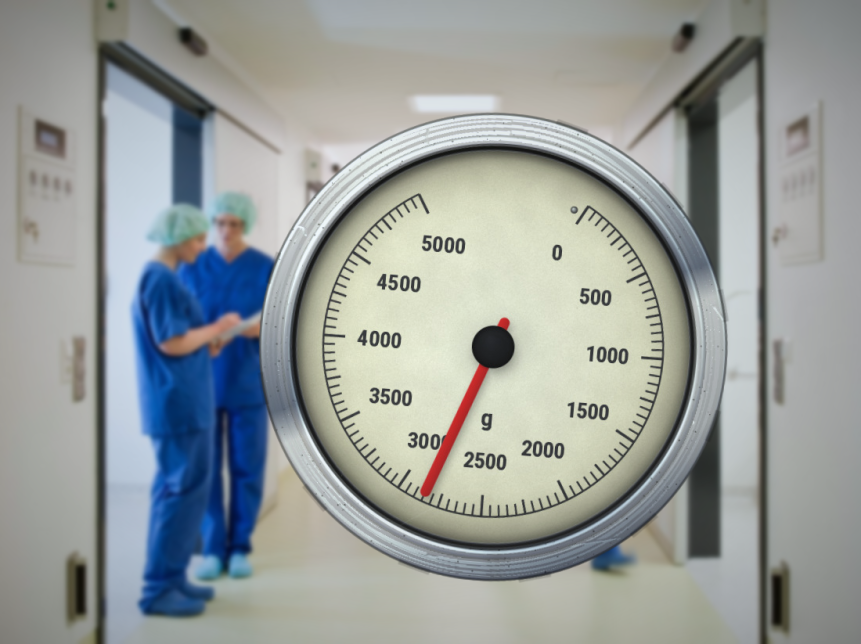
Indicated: {"value": 2850, "unit": "g"}
